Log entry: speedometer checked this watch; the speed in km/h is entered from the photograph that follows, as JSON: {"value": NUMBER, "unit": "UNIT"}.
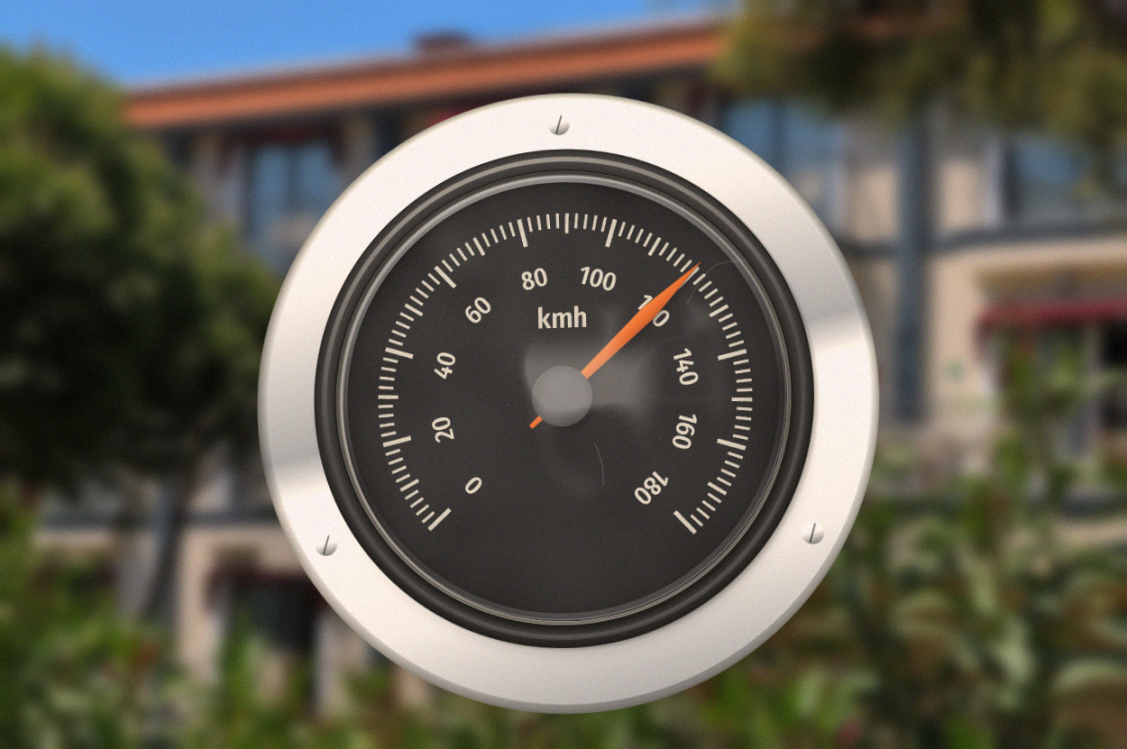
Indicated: {"value": 120, "unit": "km/h"}
